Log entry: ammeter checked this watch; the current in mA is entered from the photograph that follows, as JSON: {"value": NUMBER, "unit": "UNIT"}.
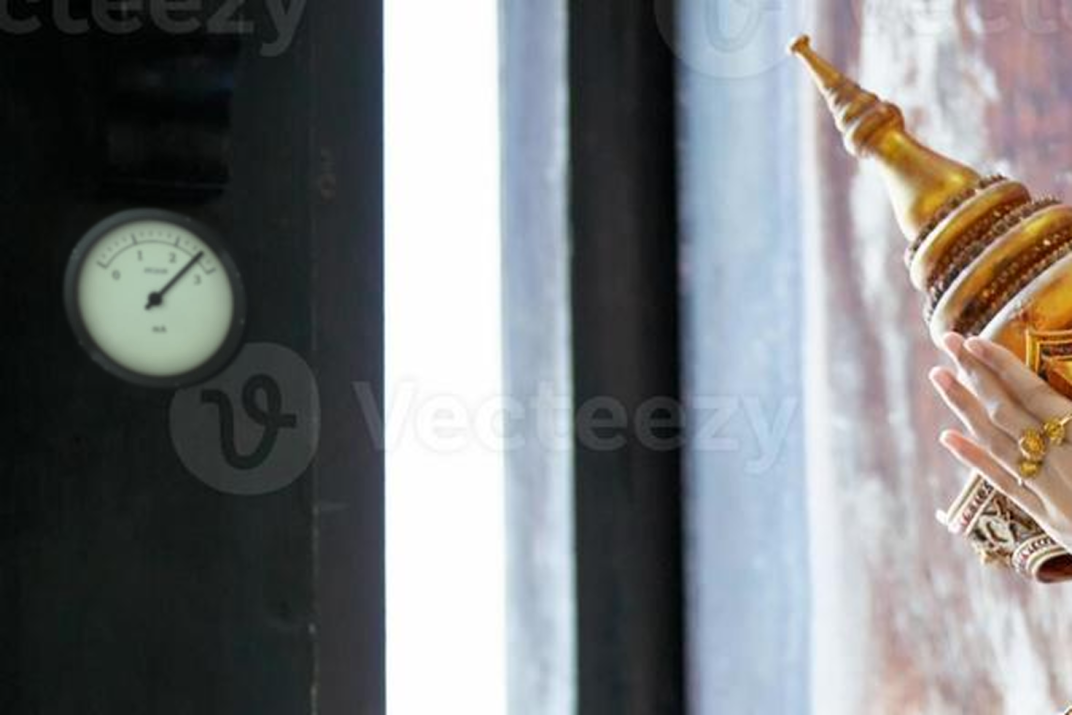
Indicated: {"value": 2.6, "unit": "mA"}
